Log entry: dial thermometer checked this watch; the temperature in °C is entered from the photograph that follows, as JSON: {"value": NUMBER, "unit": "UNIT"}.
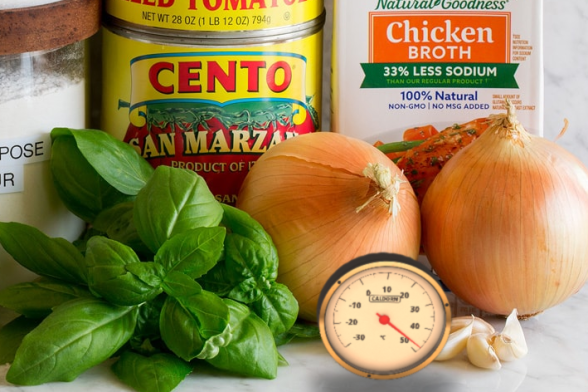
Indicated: {"value": 47.5, "unit": "°C"}
